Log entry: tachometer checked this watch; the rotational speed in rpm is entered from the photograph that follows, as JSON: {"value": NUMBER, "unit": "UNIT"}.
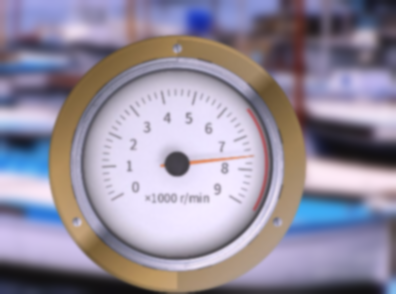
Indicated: {"value": 7600, "unit": "rpm"}
